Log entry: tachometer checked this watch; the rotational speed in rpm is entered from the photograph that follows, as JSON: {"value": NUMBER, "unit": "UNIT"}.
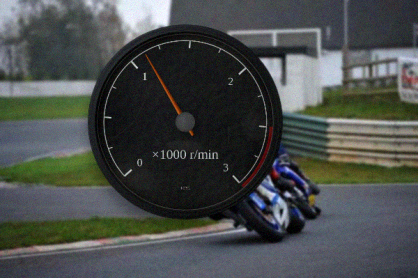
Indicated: {"value": 1125, "unit": "rpm"}
